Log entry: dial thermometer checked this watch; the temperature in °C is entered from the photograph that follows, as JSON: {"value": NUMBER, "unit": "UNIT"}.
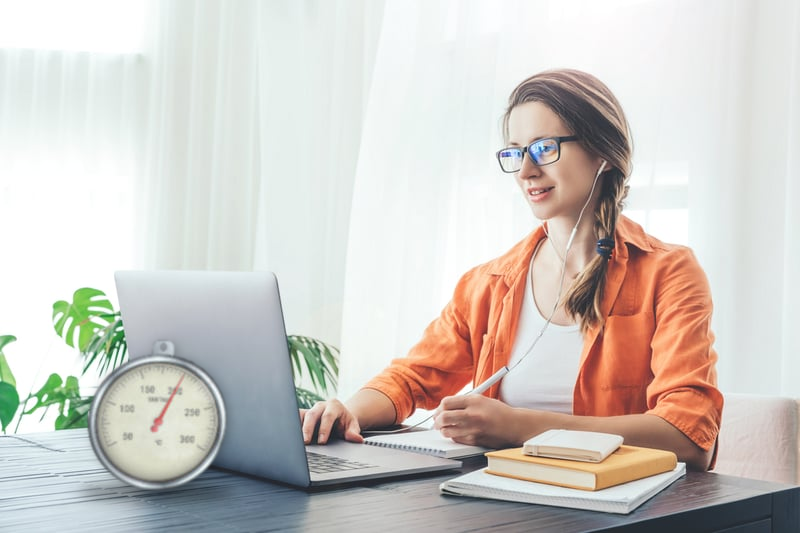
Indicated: {"value": 200, "unit": "°C"}
